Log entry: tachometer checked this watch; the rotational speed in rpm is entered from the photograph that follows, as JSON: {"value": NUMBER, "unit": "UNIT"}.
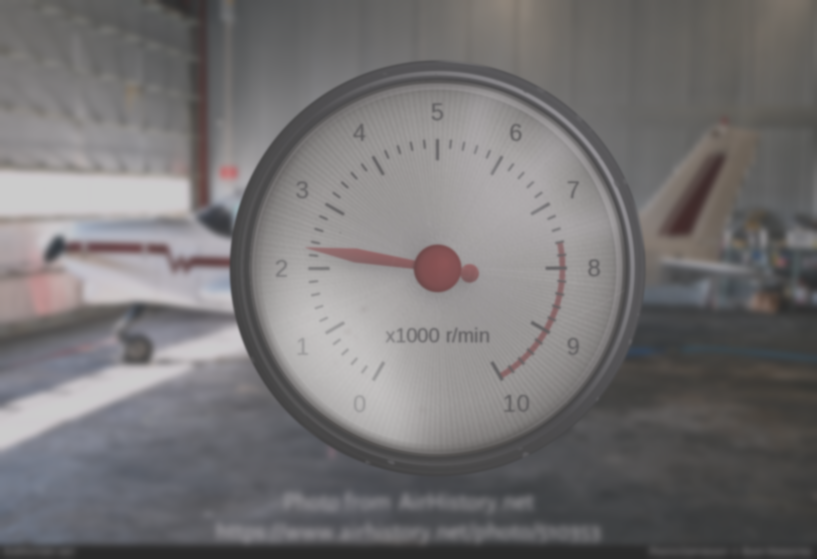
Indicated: {"value": 2300, "unit": "rpm"}
